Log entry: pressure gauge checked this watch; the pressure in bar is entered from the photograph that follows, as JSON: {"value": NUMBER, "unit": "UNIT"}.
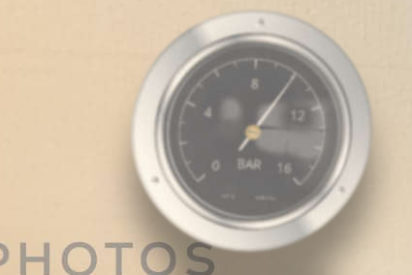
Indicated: {"value": 10, "unit": "bar"}
